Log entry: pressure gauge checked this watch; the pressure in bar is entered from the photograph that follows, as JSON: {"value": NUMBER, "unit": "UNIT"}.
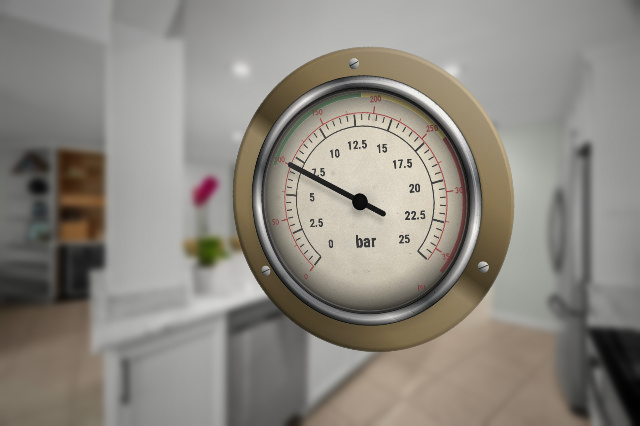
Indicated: {"value": 7, "unit": "bar"}
